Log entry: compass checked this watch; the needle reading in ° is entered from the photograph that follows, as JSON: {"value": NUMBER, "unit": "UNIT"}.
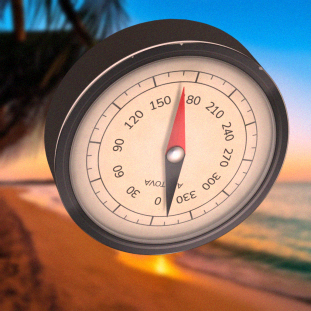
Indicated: {"value": 170, "unit": "°"}
